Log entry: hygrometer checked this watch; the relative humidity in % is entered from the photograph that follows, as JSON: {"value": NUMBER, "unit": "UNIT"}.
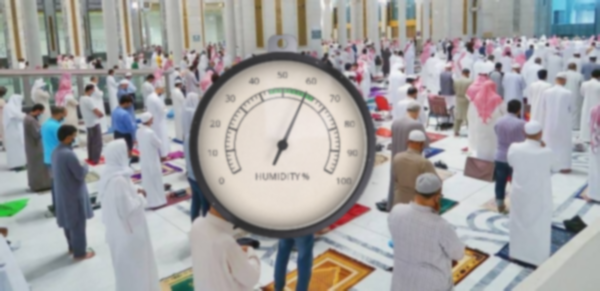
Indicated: {"value": 60, "unit": "%"}
